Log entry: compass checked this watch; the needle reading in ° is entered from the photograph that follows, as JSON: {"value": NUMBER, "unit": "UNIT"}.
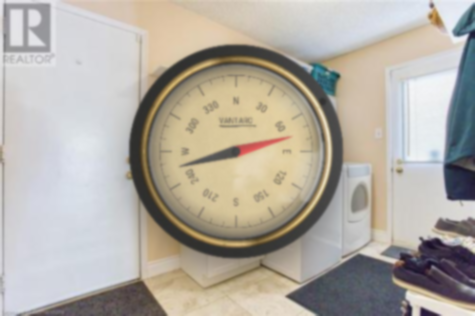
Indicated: {"value": 75, "unit": "°"}
